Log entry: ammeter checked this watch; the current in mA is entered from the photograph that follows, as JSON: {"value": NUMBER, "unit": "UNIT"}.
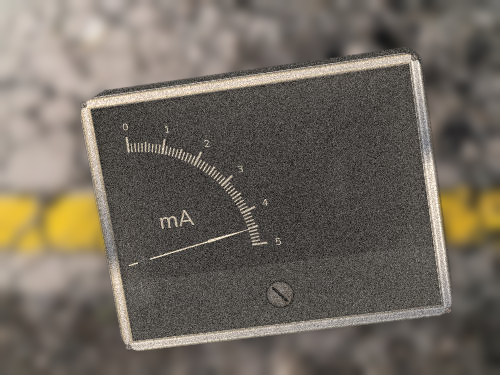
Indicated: {"value": 4.5, "unit": "mA"}
